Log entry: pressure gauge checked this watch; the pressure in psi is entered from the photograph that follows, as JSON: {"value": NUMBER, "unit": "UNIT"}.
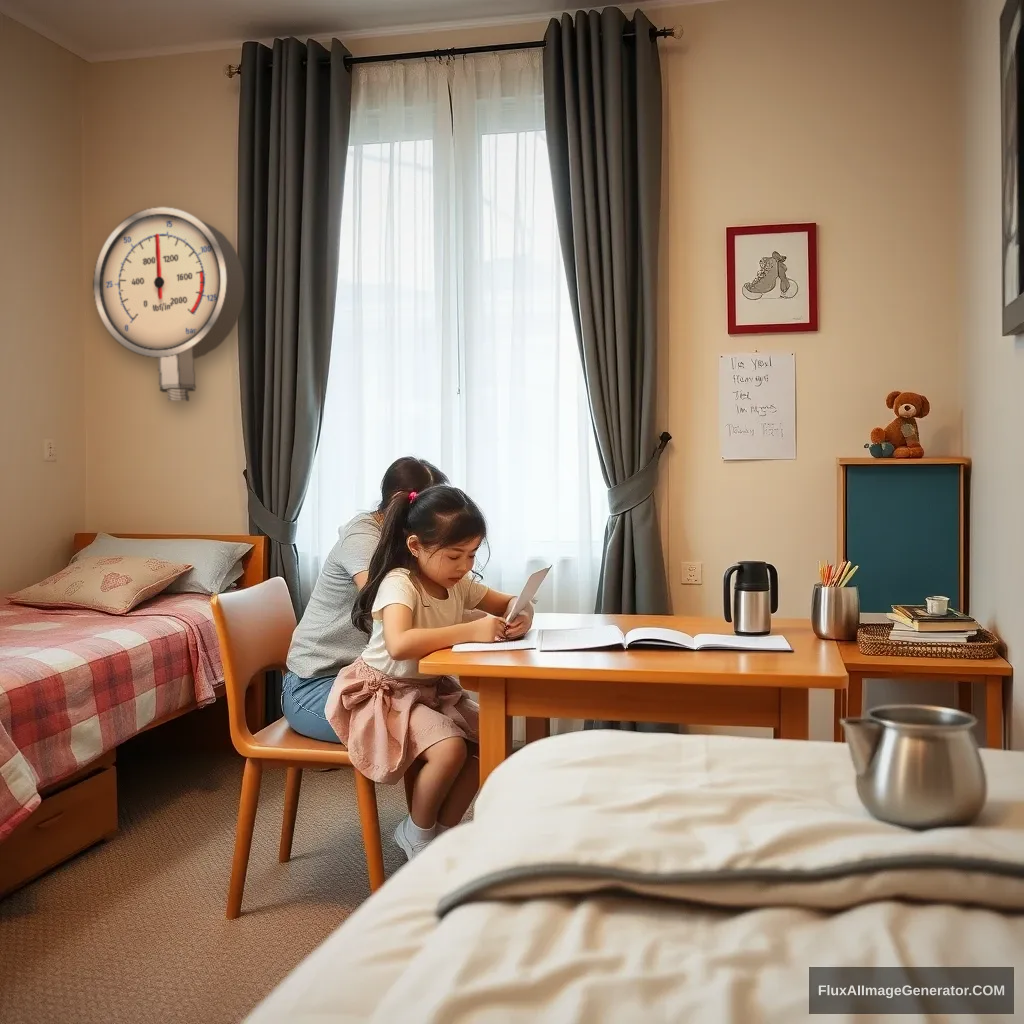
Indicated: {"value": 1000, "unit": "psi"}
